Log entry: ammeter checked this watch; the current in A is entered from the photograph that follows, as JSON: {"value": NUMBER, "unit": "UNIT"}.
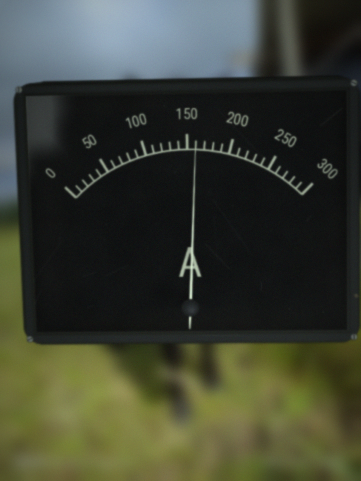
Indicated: {"value": 160, "unit": "A"}
